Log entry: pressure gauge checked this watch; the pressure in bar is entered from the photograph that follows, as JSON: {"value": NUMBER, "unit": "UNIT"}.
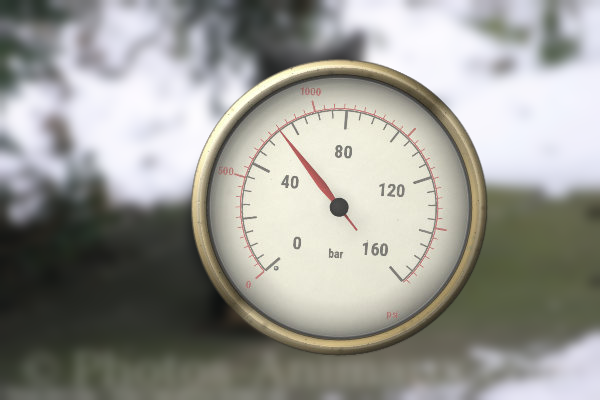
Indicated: {"value": 55, "unit": "bar"}
